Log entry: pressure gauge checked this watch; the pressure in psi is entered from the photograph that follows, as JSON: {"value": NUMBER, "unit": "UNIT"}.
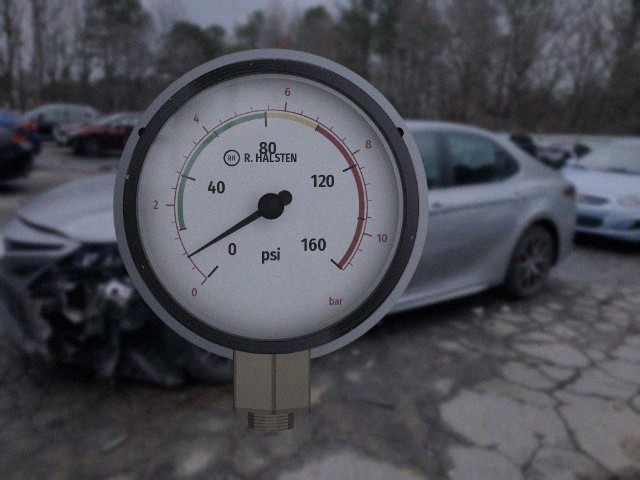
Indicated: {"value": 10, "unit": "psi"}
